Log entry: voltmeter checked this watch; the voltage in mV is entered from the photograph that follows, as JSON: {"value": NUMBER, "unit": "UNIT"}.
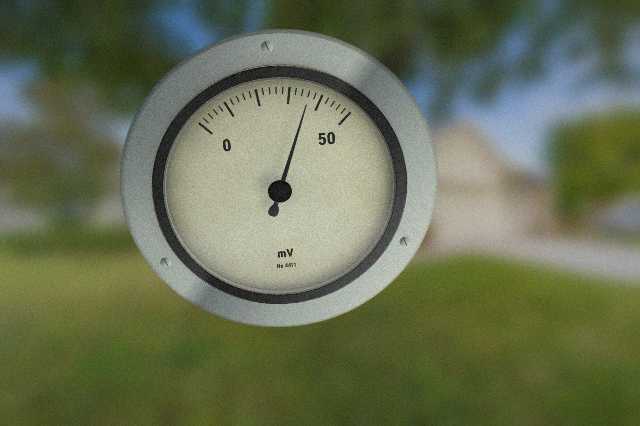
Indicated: {"value": 36, "unit": "mV"}
